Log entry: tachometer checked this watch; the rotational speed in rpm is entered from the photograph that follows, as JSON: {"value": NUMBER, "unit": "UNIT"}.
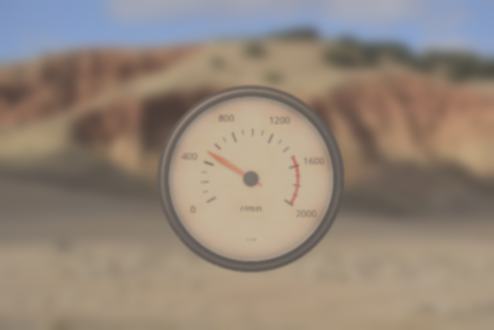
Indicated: {"value": 500, "unit": "rpm"}
